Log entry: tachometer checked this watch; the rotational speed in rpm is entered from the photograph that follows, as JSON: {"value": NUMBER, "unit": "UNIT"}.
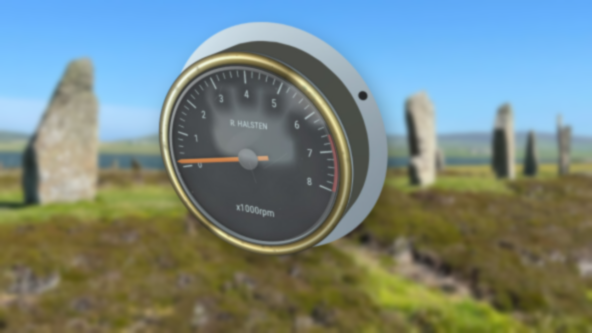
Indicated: {"value": 200, "unit": "rpm"}
